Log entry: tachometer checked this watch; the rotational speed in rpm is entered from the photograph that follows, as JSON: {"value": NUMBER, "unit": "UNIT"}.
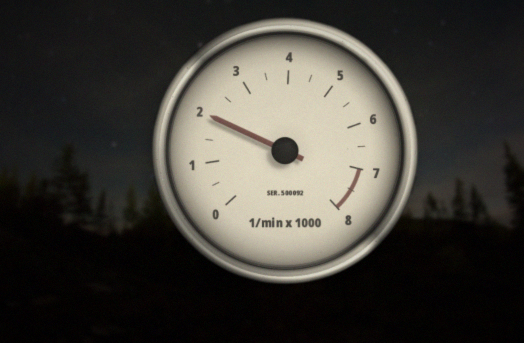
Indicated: {"value": 2000, "unit": "rpm"}
